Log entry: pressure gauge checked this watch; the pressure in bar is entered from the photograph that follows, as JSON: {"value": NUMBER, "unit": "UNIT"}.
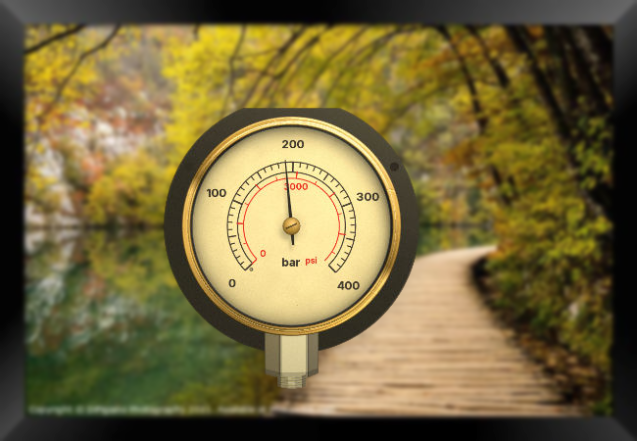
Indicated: {"value": 190, "unit": "bar"}
